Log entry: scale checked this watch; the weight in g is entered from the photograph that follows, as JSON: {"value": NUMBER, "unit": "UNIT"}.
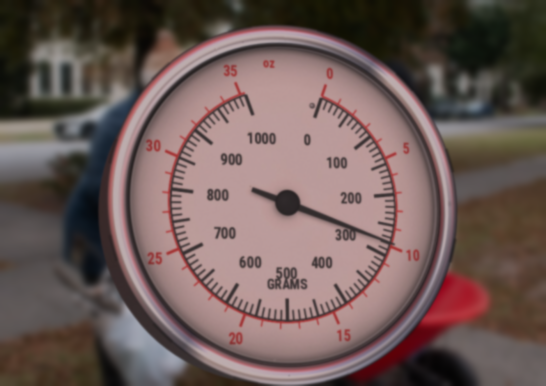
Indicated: {"value": 280, "unit": "g"}
